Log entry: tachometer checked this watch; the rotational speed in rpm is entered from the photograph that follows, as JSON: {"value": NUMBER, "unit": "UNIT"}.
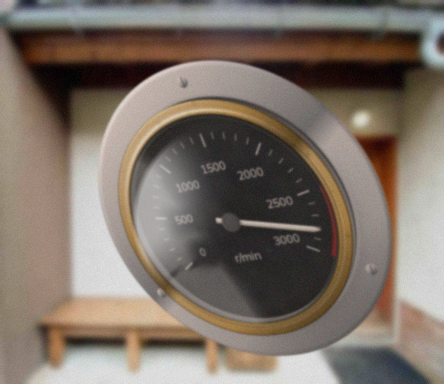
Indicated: {"value": 2800, "unit": "rpm"}
